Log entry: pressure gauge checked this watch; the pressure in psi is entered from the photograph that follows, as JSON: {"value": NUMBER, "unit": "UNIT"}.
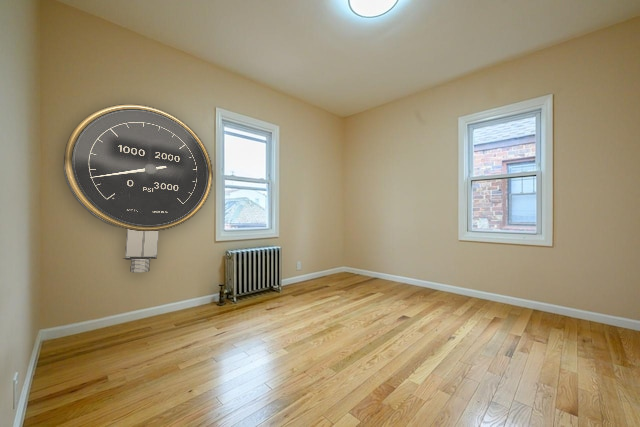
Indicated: {"value": 300, "unit": "psi"}
